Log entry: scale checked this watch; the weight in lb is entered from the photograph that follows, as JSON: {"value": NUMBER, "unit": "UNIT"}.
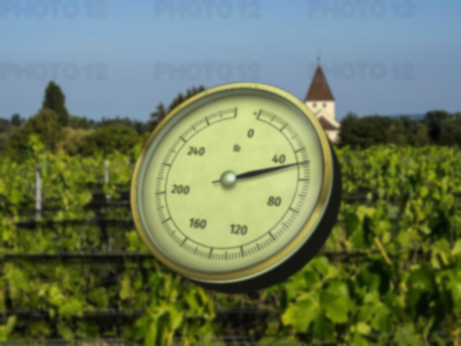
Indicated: {"value": 50, "unit": "lb"}
